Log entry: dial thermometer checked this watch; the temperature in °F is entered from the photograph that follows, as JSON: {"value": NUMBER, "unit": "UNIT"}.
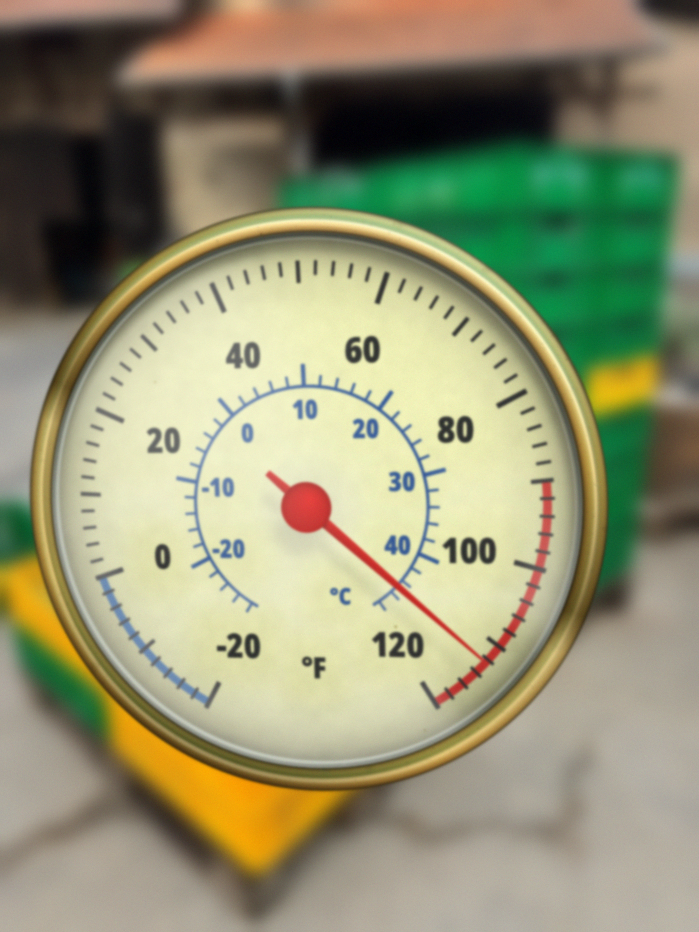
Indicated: {"value": 112, "unit": "°F"}
